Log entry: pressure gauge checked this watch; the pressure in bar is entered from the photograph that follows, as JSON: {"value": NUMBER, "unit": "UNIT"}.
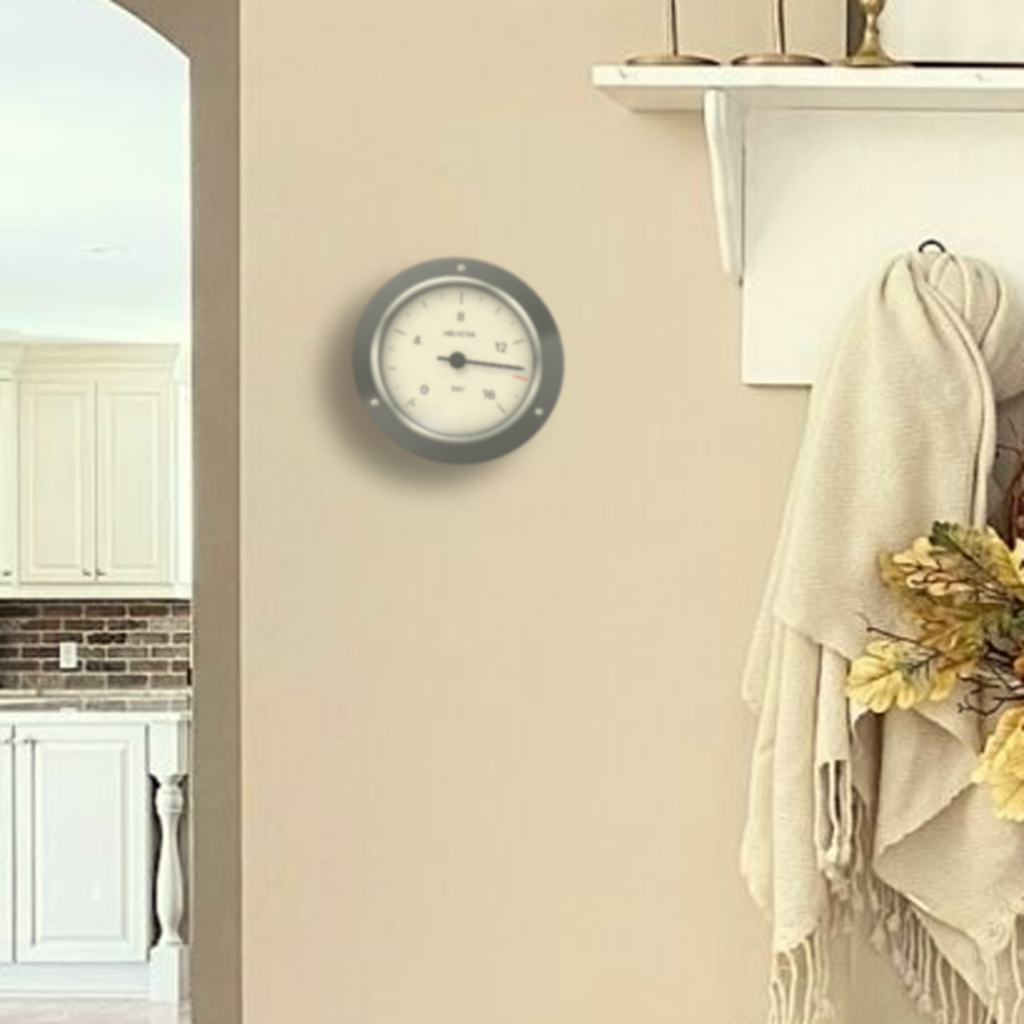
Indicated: {"value": 13.5, "unit": "bar"}
